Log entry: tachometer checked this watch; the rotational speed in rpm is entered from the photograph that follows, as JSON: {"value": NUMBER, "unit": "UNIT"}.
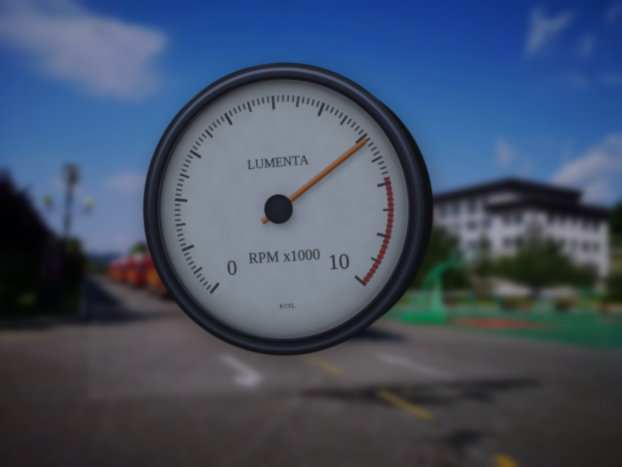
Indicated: {"value": 7100, "unit": "rpm"}
